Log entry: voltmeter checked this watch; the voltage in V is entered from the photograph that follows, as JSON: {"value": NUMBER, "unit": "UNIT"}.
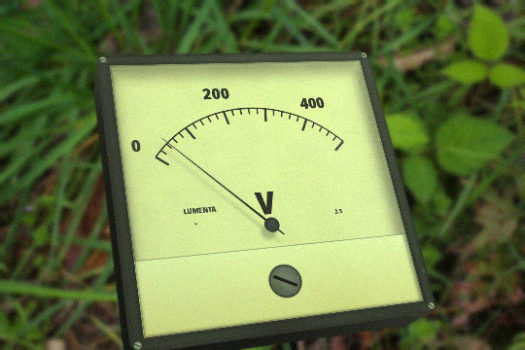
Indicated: {"value": 40, "unit": "V"}
